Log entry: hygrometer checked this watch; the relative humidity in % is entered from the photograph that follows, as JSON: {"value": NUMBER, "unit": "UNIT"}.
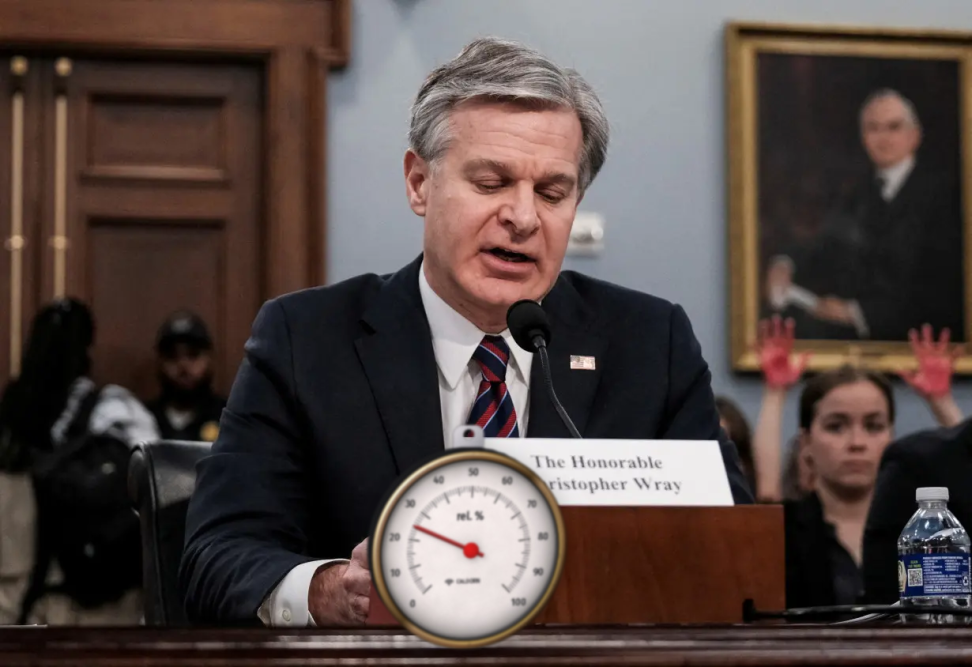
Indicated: {"value": 25, "unit": "%"}
